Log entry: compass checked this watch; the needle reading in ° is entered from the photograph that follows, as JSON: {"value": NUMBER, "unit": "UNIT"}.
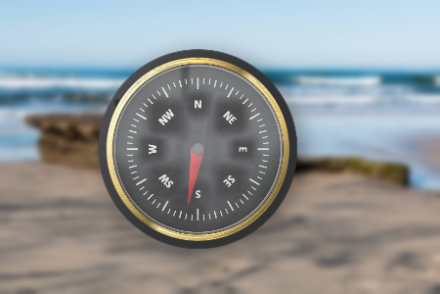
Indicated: {"value": 190, "unit": "°"}
